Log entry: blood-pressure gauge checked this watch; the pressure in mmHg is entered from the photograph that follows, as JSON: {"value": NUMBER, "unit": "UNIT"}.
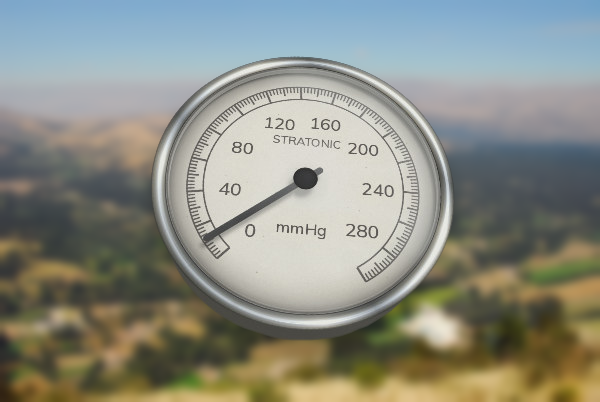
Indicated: {"value": 10, "unit": "mmHg"}
